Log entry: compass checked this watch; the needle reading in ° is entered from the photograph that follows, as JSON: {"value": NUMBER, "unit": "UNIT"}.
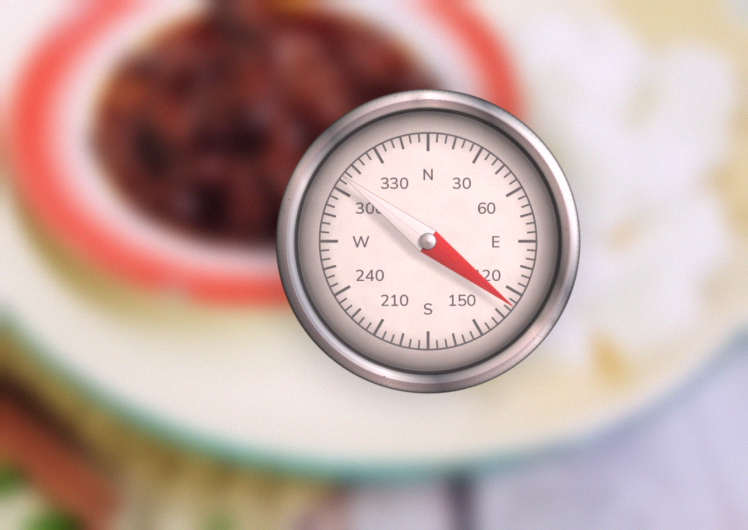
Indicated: {"value": 127.5, "unit": "°"}
